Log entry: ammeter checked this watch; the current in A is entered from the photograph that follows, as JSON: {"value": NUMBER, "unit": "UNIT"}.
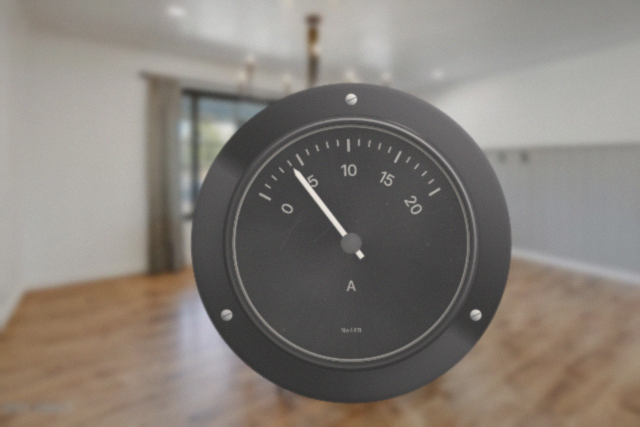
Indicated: {"value": 4, "unit": "A"}
